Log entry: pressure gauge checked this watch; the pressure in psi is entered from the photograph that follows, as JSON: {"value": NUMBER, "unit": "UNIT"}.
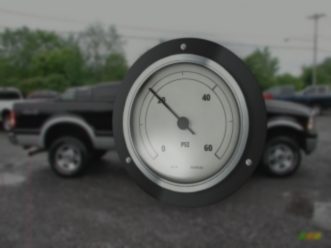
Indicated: {"value": 20, "unit": "psi"}
